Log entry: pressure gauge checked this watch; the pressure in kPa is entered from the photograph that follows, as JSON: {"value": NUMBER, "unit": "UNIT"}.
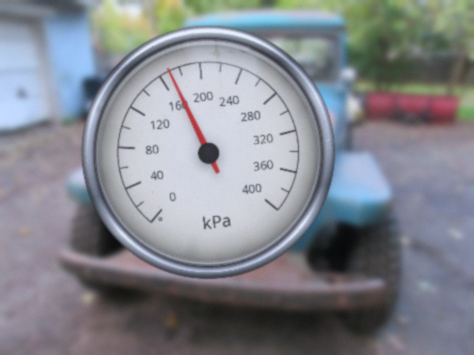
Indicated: {"value": 170, "unit": "kPa"}
